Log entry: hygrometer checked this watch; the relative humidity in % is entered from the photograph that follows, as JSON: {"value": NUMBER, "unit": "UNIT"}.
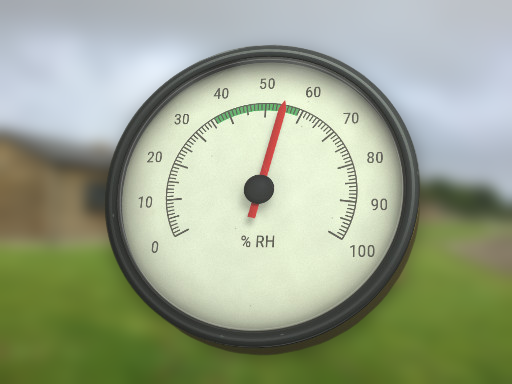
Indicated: {"value": 55, "unit": "%"}
